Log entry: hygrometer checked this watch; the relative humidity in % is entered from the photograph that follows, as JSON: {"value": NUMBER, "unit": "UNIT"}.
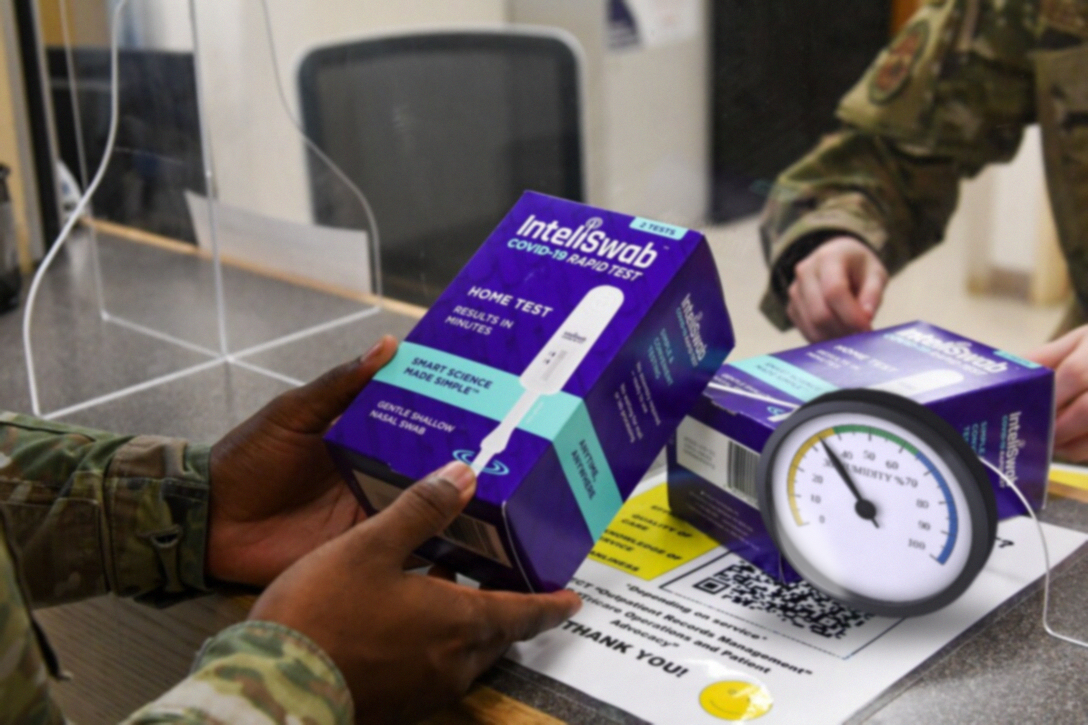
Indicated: {"value": 35, "unit": "%"}
